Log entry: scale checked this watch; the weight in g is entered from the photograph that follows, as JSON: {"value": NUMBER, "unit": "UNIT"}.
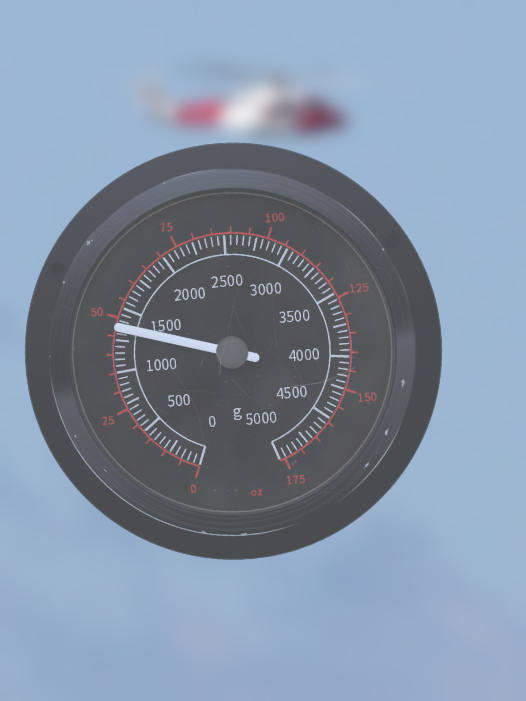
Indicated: {"value": 1350, "unit": "g"}
